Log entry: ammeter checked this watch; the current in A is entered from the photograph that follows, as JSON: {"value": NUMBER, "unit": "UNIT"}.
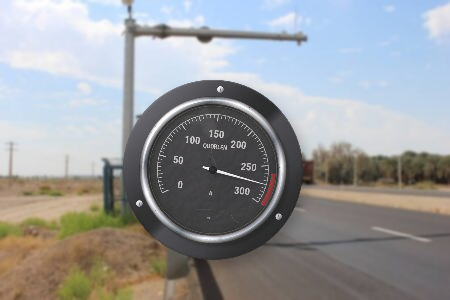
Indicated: {"value": 275, "unit": "A"}
